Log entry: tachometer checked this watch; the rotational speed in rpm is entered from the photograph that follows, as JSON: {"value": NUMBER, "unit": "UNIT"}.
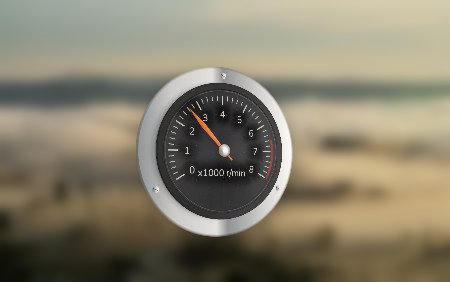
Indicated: {"value": 2600, "unit": "rpm"}
